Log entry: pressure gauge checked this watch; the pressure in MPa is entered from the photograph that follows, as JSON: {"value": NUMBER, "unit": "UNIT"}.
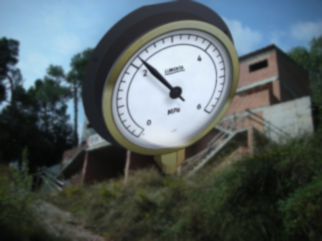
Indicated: {"value": 2.2, "unit": "MPa"}
